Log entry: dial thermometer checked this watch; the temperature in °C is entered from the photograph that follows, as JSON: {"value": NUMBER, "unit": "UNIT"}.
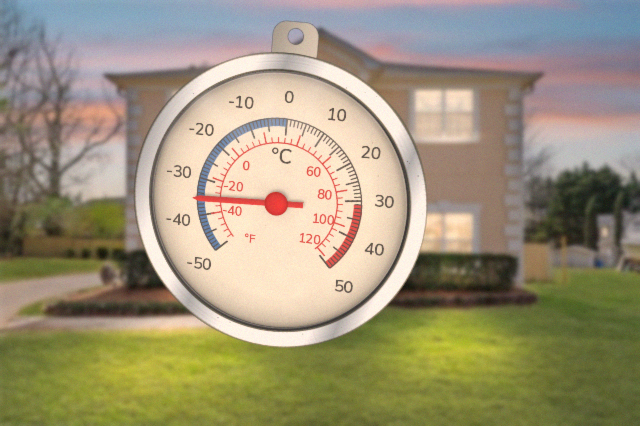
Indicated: {"value": -35, "unit": "°C"}
